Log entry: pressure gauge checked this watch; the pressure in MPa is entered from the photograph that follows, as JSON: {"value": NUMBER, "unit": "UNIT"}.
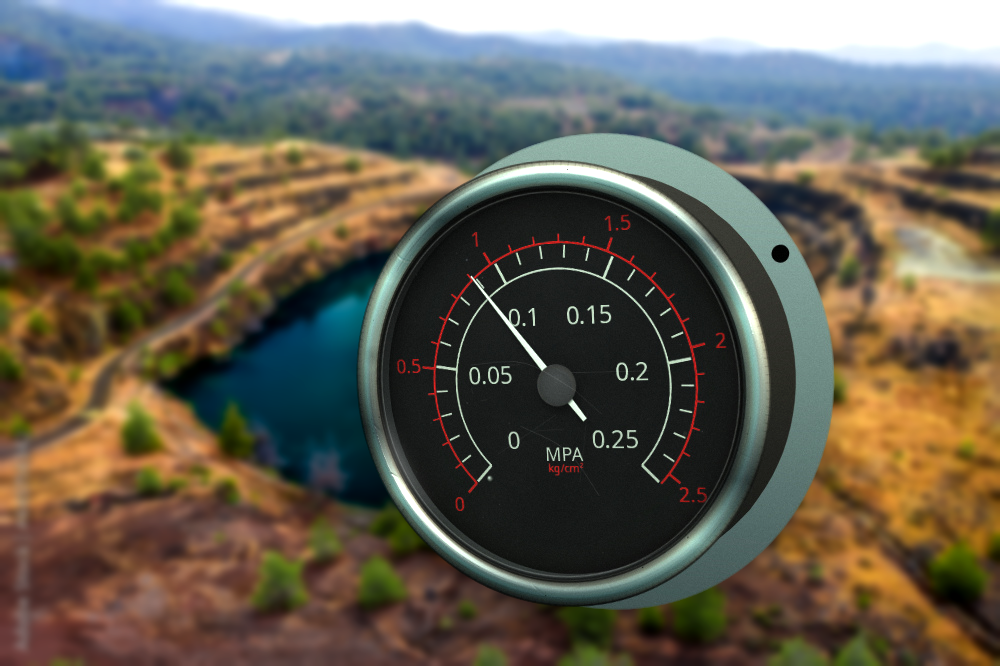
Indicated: {"value": 0.09, "unit": "MPa"}
